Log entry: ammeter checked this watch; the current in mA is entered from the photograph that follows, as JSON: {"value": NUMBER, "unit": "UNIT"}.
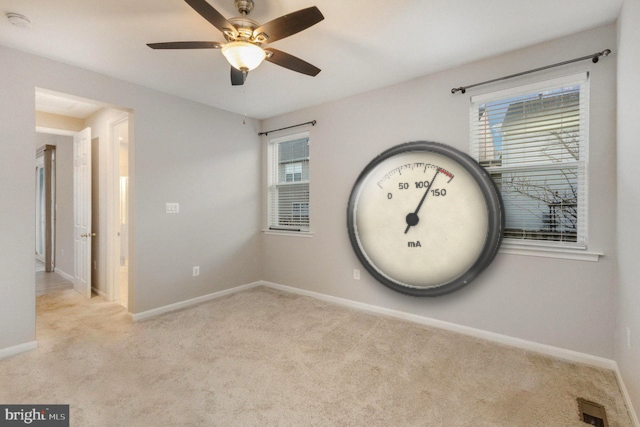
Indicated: {"value": 125, "unit": "mA"}
